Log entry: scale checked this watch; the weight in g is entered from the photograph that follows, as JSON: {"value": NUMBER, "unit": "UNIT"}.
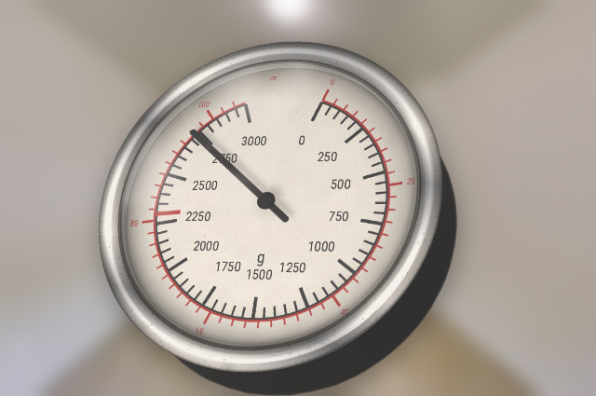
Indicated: {"value": 2725, "unit": "g"}
